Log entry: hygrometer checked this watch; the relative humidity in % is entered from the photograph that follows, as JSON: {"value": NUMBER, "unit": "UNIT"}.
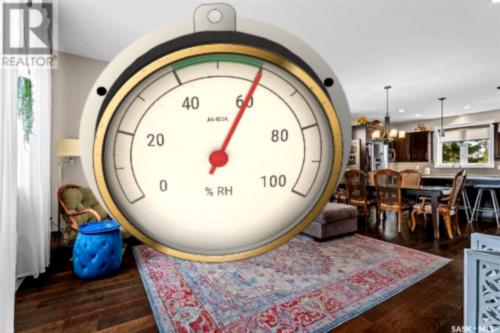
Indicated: {"value": 60, "unit": "%"}
